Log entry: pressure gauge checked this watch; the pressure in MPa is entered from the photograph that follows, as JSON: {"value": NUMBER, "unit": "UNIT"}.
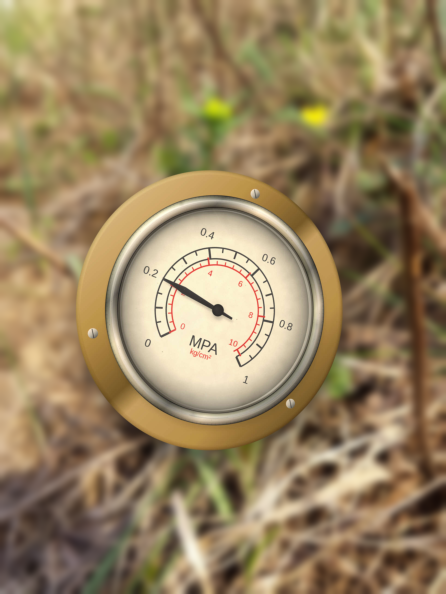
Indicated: {"value": 0.2, "unit": "MPa"}
